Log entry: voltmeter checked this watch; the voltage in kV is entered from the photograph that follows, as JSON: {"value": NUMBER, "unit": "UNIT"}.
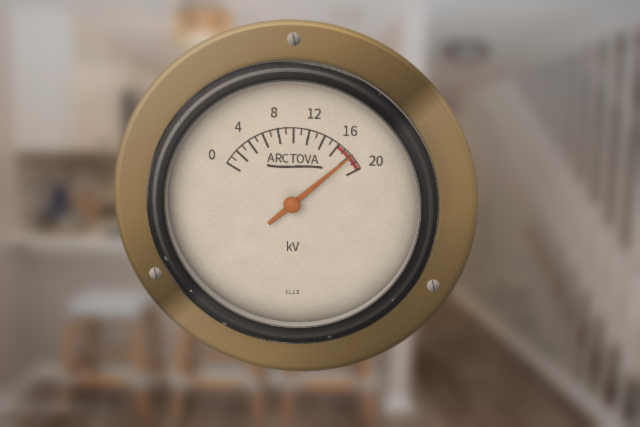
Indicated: {"value": 18, "unit": "kV"}
